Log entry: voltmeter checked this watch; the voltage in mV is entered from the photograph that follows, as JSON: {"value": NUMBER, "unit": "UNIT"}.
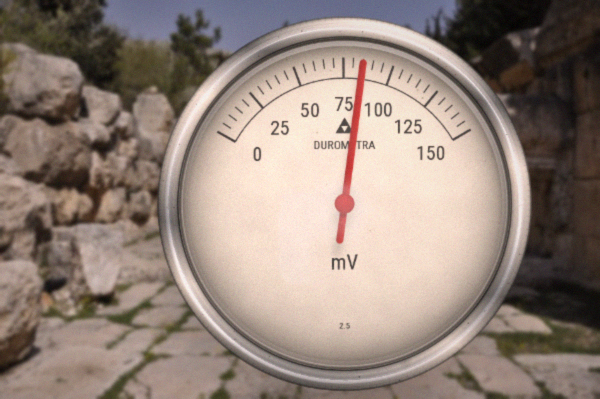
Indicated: {"value": 85, "unit": "mV"}
